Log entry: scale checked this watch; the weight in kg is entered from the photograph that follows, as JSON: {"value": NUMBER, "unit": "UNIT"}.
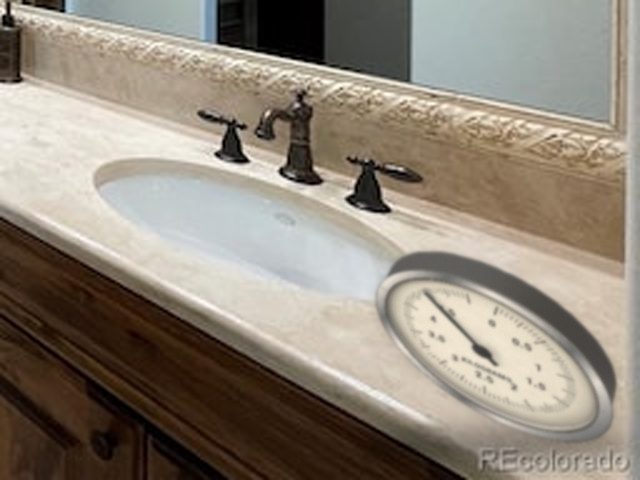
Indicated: {"value": 4.5, "unit": "kg"}
